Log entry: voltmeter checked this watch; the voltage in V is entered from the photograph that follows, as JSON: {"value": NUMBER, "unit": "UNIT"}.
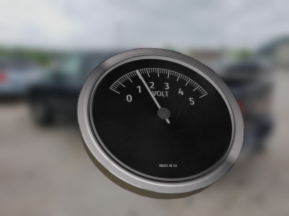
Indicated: {"value": 1.5, "unit": "V"}
